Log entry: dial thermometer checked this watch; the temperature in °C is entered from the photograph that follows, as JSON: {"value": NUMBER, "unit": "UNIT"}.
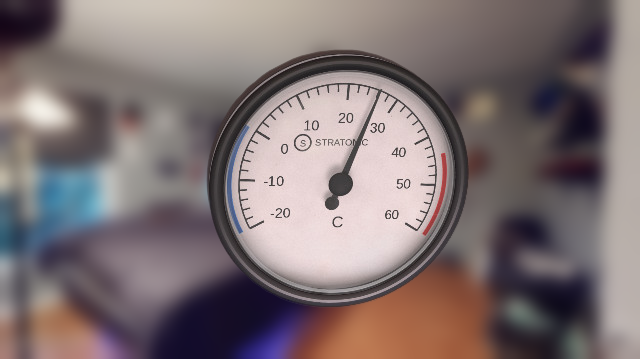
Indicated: {"value": 26, "unit": "°C"}
